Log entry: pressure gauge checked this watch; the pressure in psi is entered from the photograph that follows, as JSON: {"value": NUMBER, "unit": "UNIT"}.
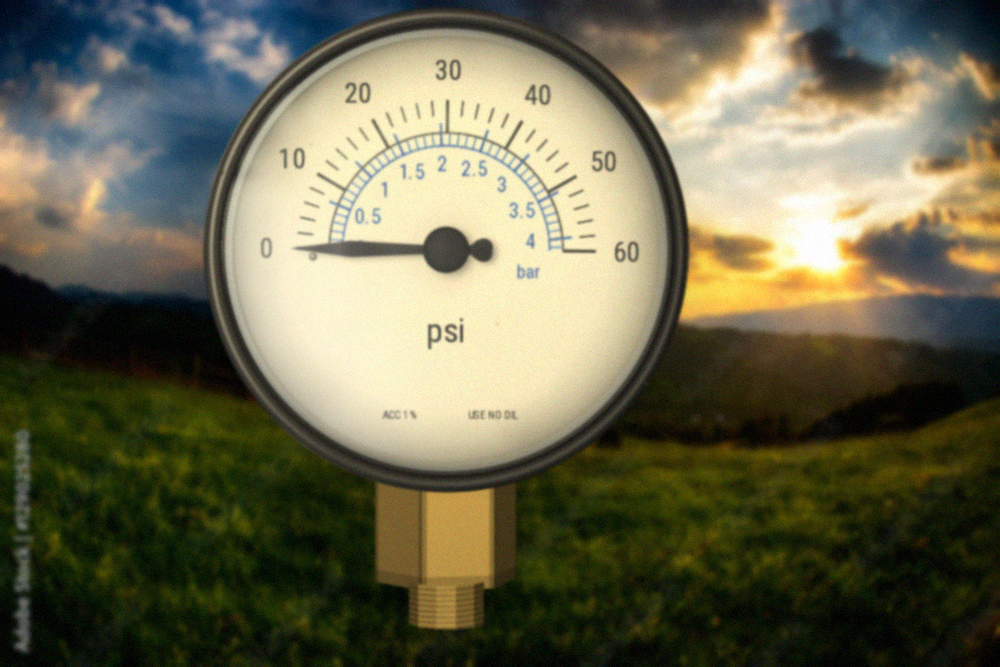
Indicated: {"value": 0, "unit": "psi"}
